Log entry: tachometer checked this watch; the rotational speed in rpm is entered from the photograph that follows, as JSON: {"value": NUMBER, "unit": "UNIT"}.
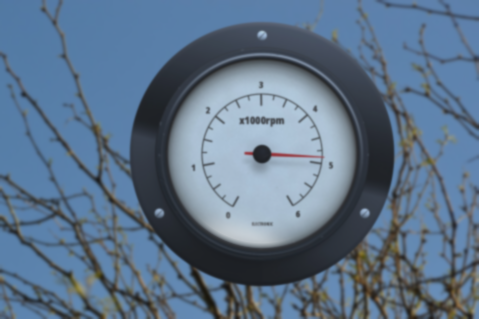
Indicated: {"value": 4875, "unit": "rpm"}
